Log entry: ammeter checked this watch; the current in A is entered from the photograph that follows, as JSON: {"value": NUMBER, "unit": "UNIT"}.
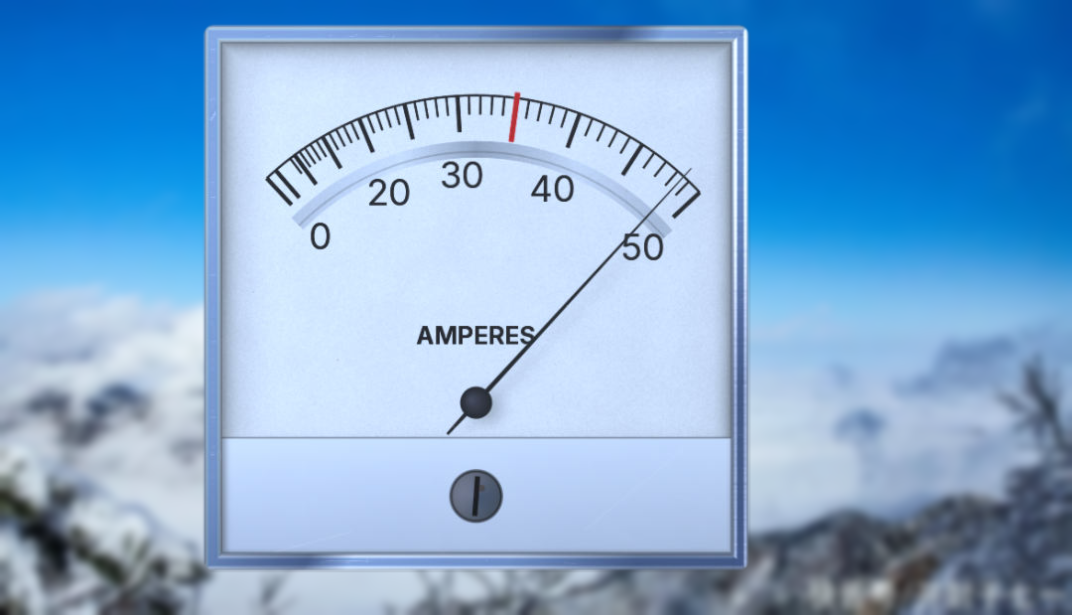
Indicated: {"value": 48.5, "unit": "A"}
